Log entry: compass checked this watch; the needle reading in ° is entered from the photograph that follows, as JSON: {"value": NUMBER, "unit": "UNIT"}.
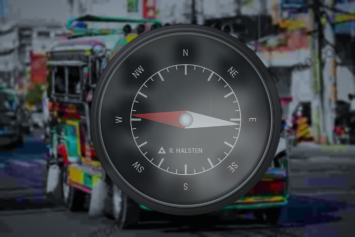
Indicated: {"value": 275, "unit": "°"}
